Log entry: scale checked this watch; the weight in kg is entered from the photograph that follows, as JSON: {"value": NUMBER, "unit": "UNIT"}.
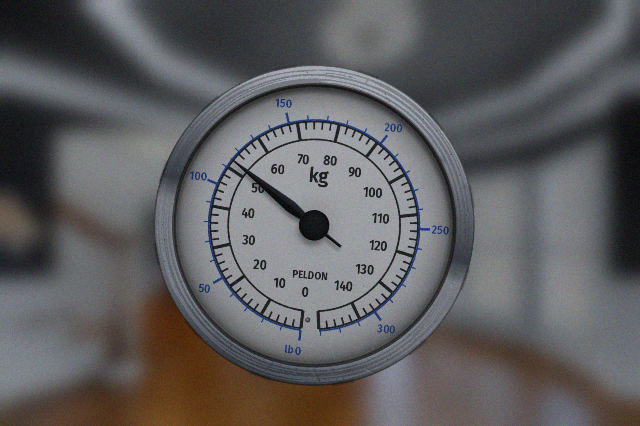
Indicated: {"value": 52, "unit": "kg"}
